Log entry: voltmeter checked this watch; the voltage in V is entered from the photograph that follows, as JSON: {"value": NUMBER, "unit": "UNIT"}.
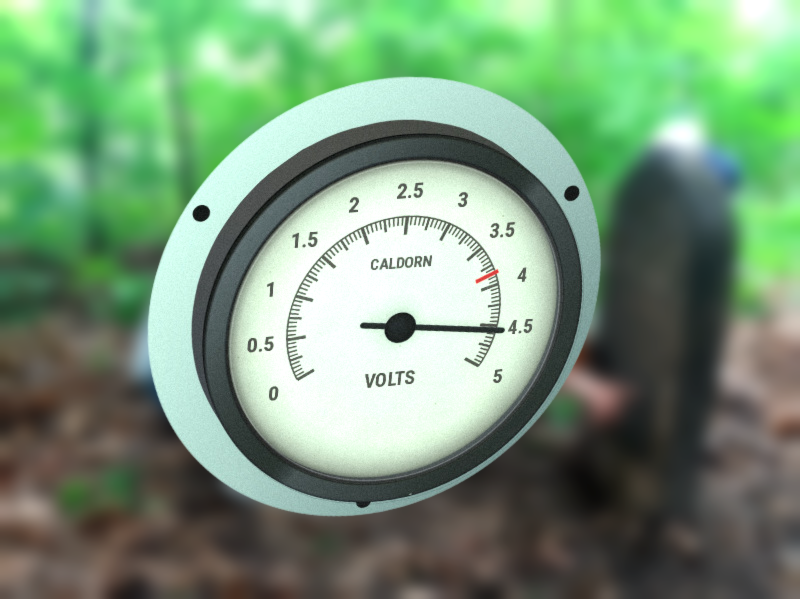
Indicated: {"value": 4.5, "unit": "V"}
